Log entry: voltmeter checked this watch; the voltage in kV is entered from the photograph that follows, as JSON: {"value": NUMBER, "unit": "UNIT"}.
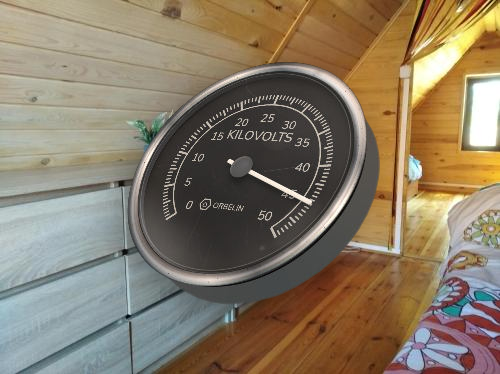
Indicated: {"value": 45, "unit": "kV"}
